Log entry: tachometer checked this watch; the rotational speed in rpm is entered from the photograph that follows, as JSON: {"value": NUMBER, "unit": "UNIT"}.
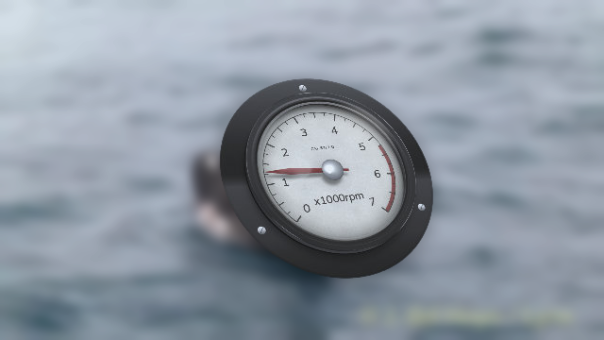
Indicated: {"value": 1250, "unit": "rpm"}
